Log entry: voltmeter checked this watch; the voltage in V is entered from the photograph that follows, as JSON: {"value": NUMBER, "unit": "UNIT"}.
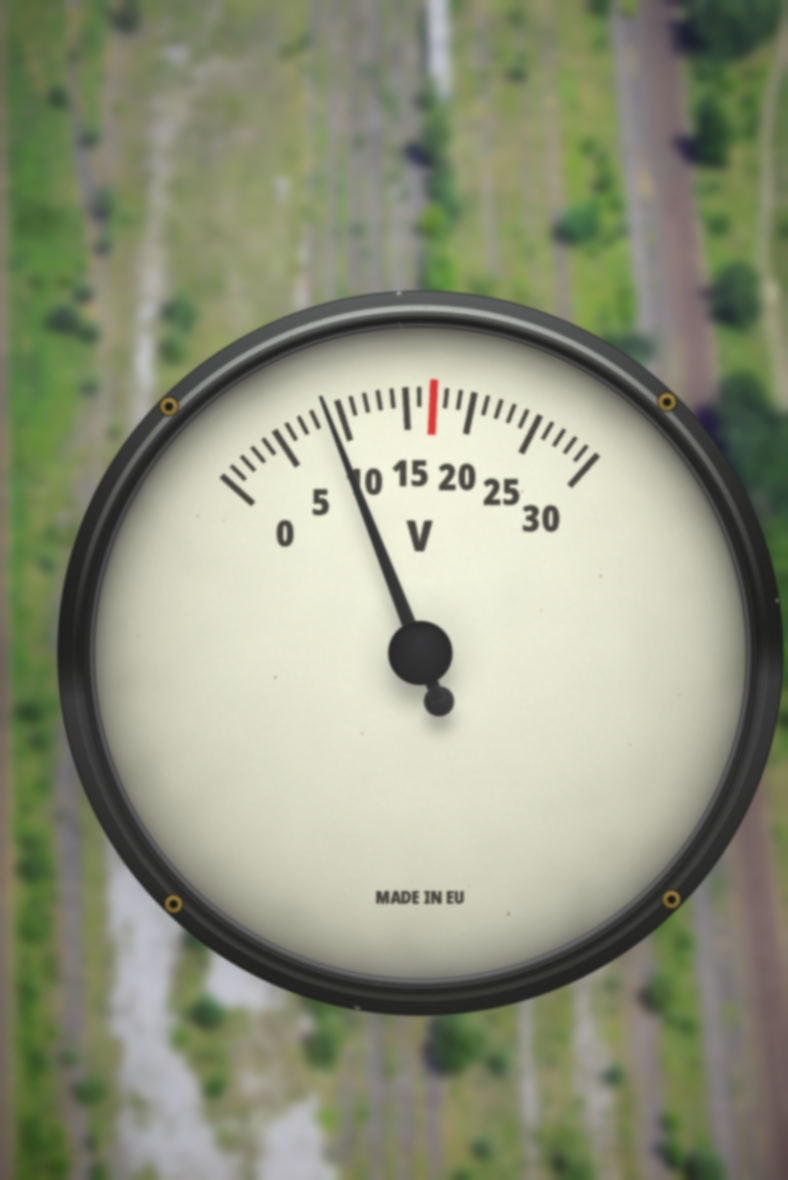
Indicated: {"value": 9, "unit": "V"}
